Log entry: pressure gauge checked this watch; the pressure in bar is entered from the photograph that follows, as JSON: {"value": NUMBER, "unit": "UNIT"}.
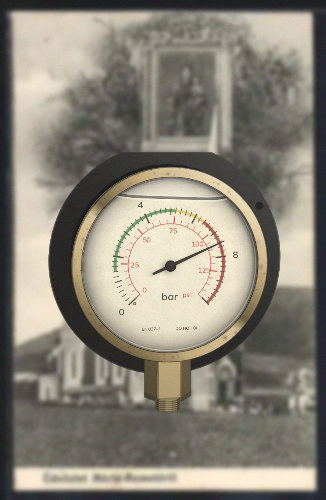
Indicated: {"value": 7.4, "unit": "bar"}
